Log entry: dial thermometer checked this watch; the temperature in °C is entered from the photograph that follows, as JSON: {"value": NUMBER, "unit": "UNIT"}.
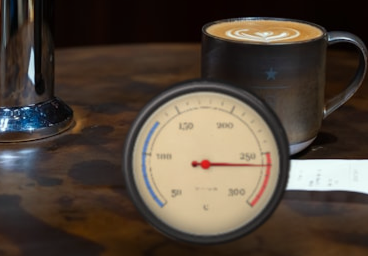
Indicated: {"value": 260, "unit": "°C"}
